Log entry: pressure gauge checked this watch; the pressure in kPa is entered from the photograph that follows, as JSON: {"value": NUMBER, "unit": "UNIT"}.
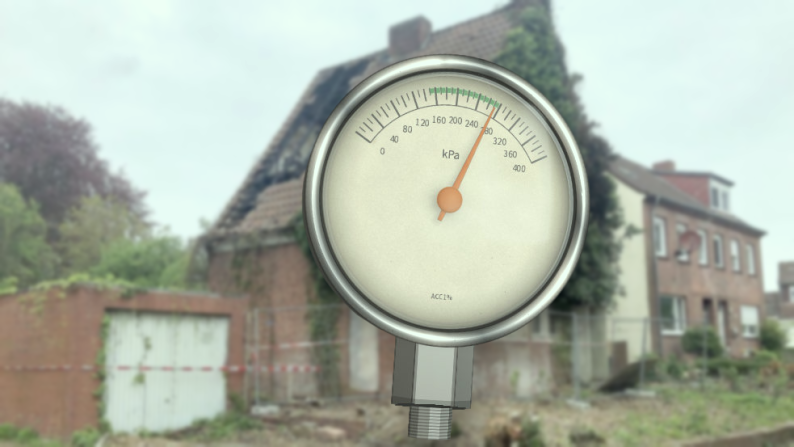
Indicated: {"value": 270, "unit": "kPa"}
